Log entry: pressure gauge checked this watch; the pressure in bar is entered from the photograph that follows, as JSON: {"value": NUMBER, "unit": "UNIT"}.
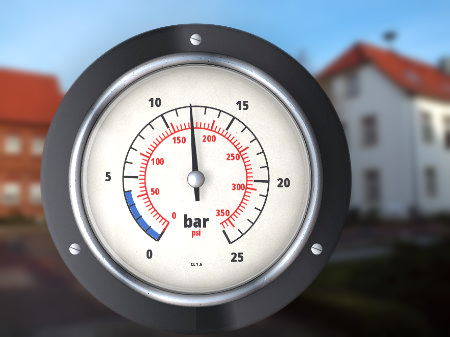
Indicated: {"value": 12, "unit": "bar"}
